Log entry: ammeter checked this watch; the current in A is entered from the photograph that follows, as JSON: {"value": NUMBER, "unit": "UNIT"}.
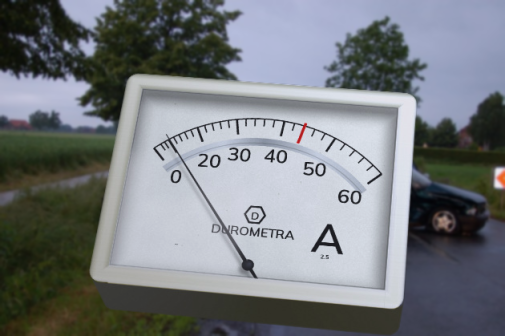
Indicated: {"value": 10, "unit": "A"}
